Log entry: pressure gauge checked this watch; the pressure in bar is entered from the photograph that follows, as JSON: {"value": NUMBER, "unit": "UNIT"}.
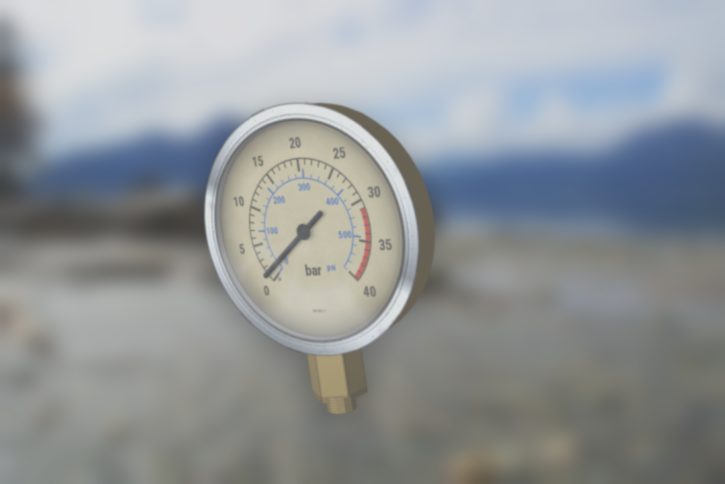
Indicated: {"value": 1, "unit": "bar"}
